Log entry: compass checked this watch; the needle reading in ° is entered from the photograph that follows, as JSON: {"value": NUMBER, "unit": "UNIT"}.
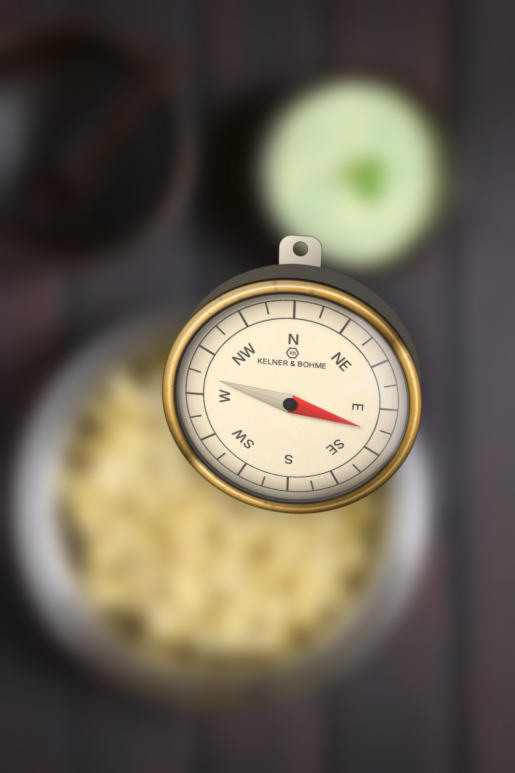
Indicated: {"value": 105, "unit": "°"}
